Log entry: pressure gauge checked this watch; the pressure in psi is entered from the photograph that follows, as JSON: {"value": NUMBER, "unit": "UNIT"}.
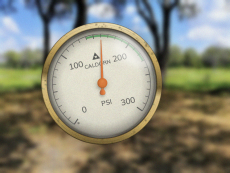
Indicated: {"value": 160, "unit": "psi"}
